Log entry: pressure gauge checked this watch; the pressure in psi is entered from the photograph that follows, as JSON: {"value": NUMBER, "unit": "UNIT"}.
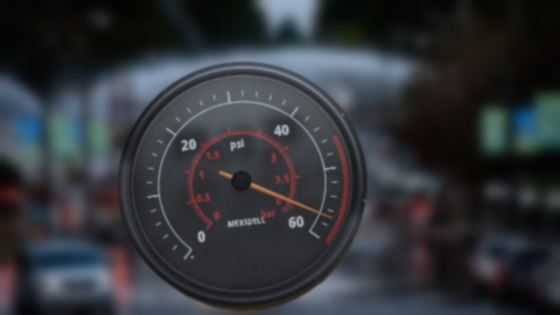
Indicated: {"value": 57, "unit": "psi"}
